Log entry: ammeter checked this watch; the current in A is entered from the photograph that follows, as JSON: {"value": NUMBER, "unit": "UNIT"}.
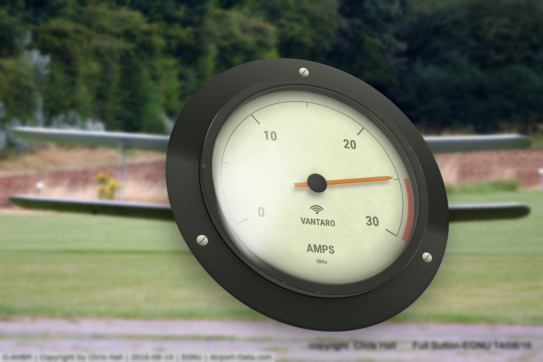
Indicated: {"value": 25, "unit": "A"}
